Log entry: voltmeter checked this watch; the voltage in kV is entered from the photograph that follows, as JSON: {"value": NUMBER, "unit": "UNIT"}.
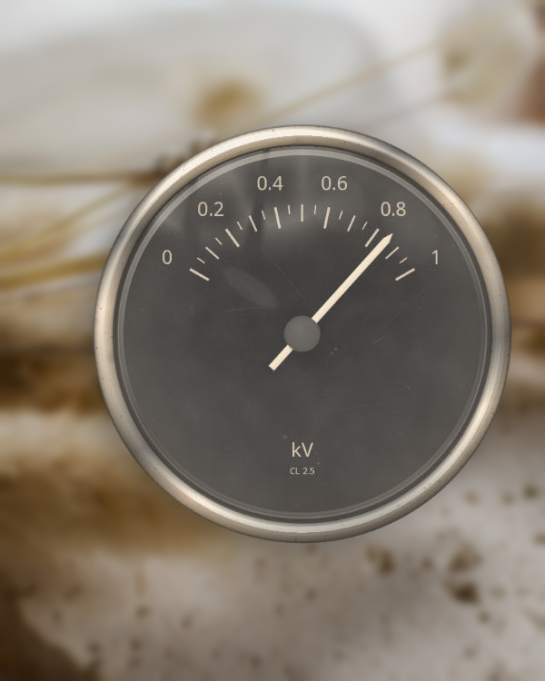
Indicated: {"value": 0.85, "unit": "kV"}
